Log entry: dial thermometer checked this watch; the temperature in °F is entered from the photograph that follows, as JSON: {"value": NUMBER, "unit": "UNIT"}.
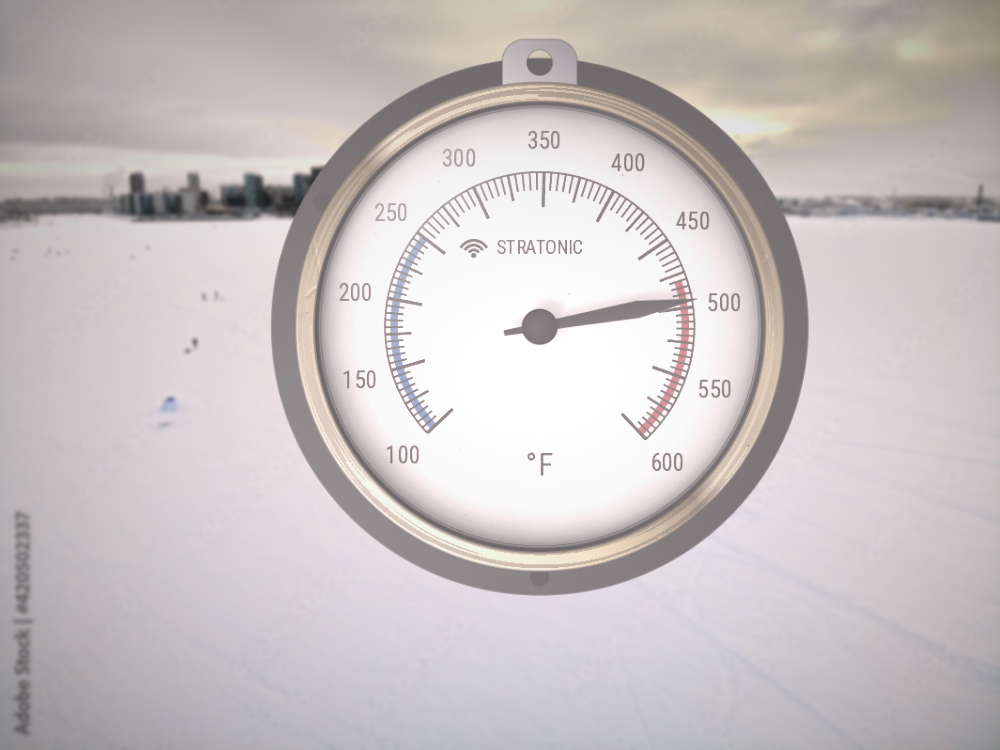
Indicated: {"value": 495, "unit": "°F"}
